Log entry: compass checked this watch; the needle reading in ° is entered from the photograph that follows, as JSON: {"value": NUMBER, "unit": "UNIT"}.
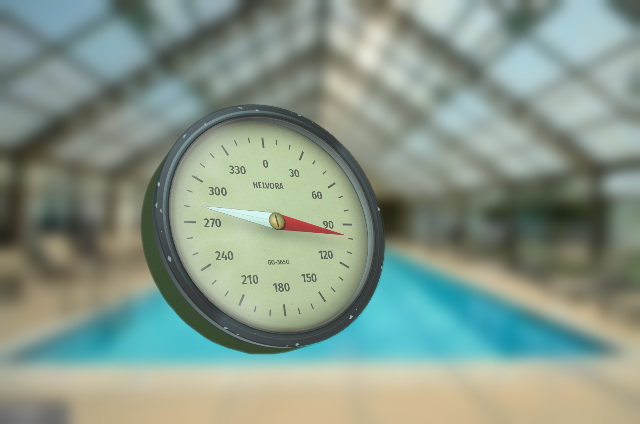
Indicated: {"value": 100, "unit": "°"}
